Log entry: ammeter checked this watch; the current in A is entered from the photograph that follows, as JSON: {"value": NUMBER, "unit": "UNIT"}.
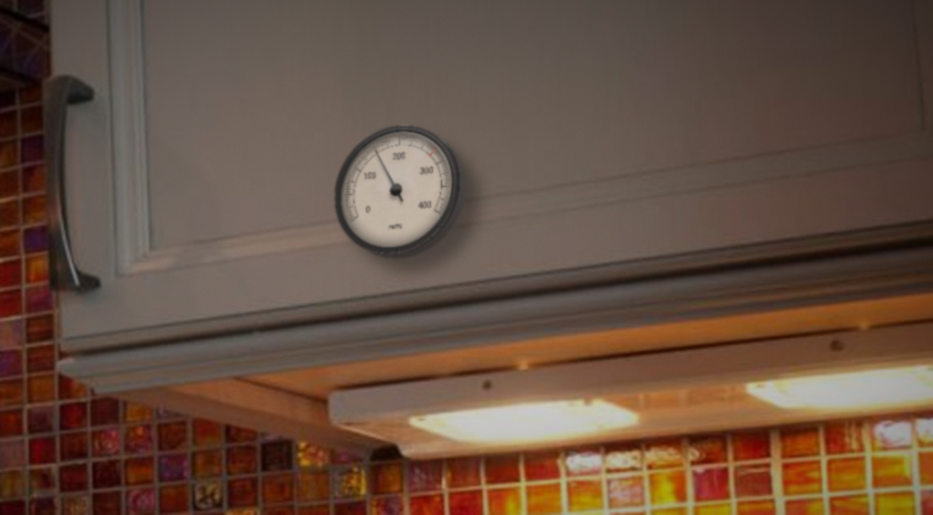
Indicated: {"value": 150, "unit": "A"}
